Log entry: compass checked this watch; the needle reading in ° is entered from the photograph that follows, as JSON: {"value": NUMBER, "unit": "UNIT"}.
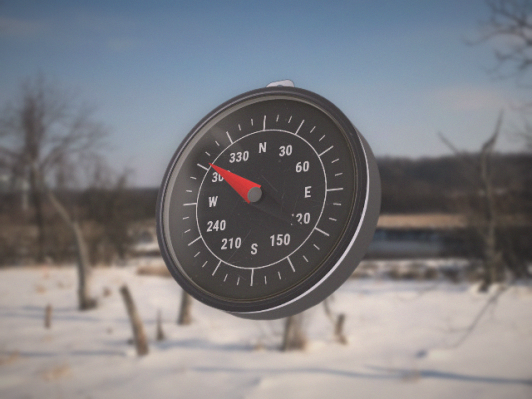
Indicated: {"value": 305, "unit": "°"}
